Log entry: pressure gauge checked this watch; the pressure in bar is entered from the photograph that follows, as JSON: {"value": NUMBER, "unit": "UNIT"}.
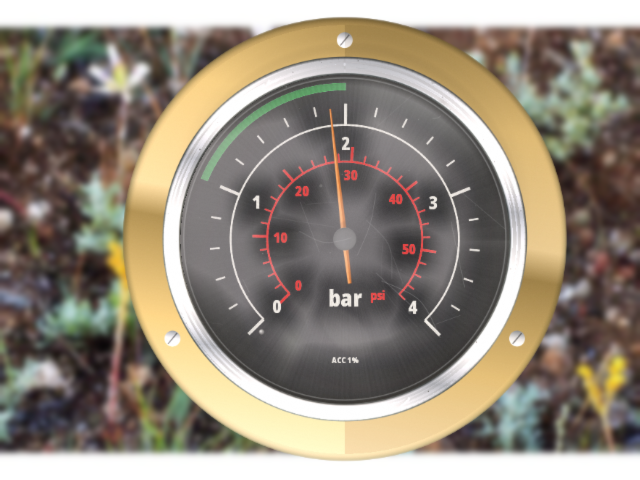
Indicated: {"value": 1.9, "unit": "bar"}
